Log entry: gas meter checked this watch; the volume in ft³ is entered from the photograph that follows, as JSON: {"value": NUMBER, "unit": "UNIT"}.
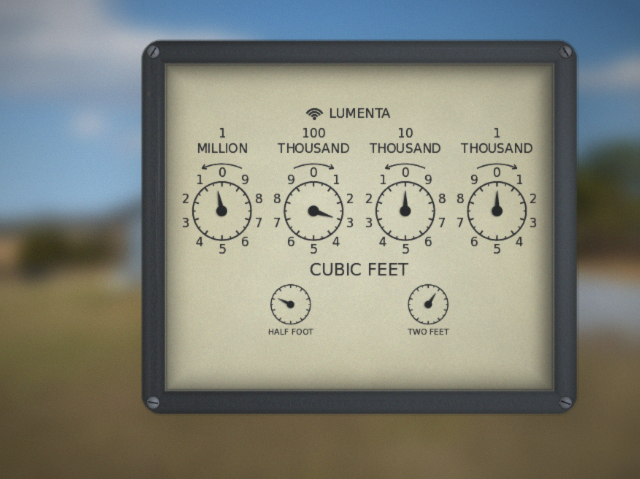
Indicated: {"value": 30000, "unit": "ft³"}
